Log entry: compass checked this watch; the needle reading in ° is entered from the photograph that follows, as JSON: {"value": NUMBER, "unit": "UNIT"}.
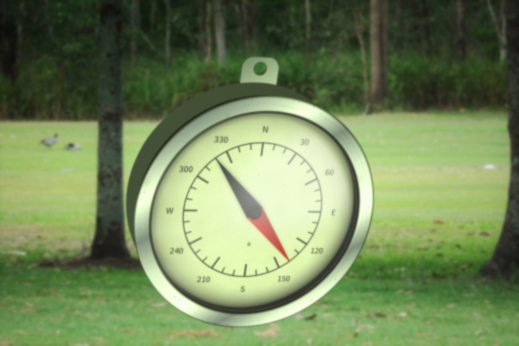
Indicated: {"value": 140, "unit": "°"}
